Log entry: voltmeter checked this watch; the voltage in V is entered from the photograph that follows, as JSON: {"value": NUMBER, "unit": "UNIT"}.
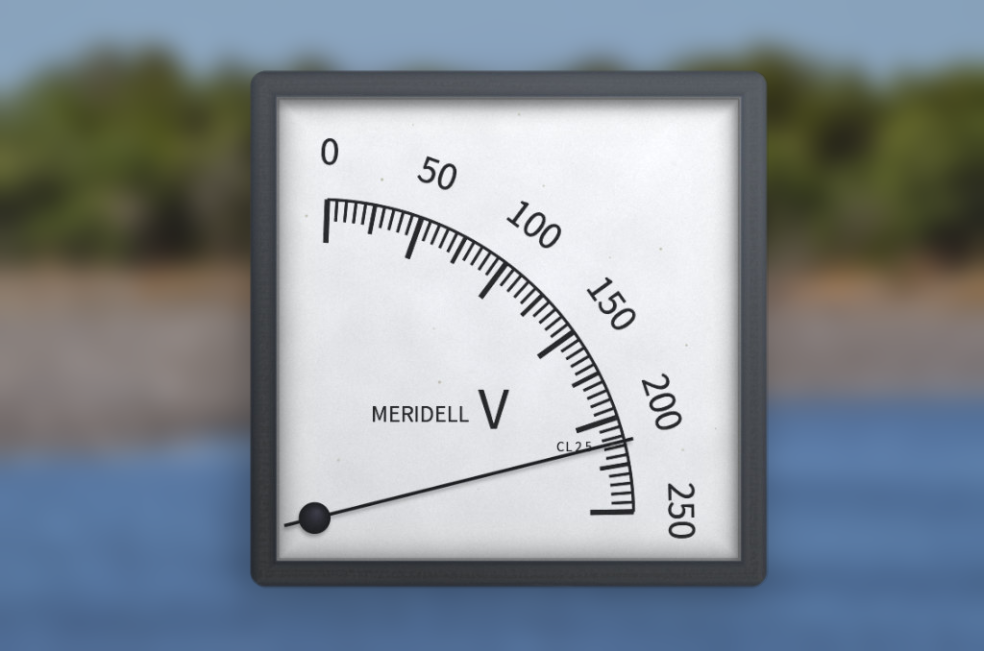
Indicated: {"value": 212.5, "unit": "V"}
